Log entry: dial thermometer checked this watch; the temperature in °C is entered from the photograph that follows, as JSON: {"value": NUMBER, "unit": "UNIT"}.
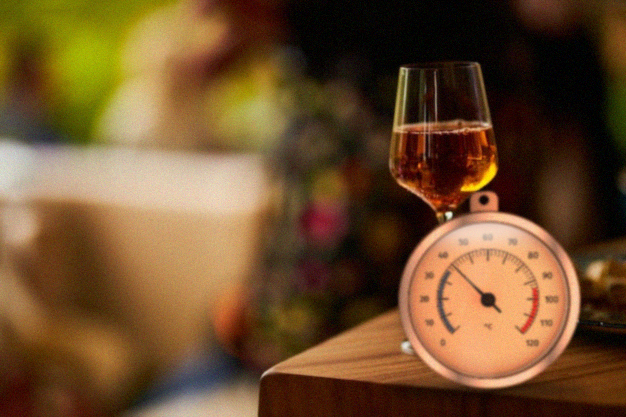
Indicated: {"value": 40, "unit": "°C"}
